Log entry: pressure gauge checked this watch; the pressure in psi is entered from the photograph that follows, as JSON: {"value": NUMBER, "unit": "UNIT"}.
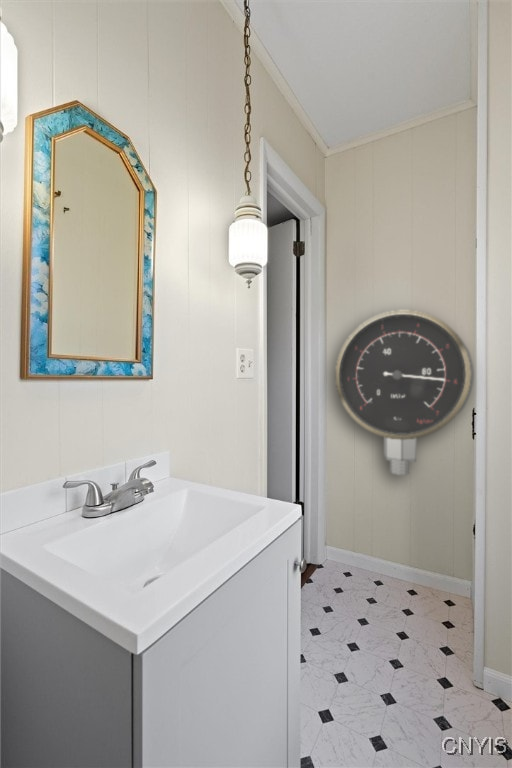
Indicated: {"value": 85, "unit": "psi"}
